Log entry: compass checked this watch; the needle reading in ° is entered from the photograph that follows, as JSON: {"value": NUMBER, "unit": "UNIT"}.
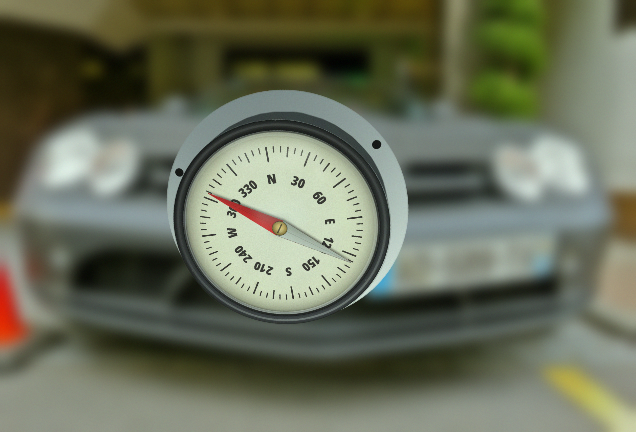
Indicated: {"value": 305, "unit": "°"}
